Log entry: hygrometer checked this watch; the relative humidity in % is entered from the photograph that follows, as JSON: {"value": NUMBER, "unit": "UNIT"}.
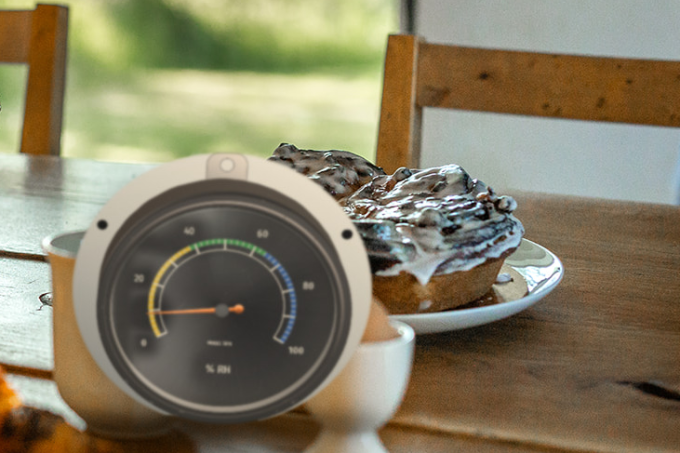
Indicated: {"value": 10, "unit": "%"}
